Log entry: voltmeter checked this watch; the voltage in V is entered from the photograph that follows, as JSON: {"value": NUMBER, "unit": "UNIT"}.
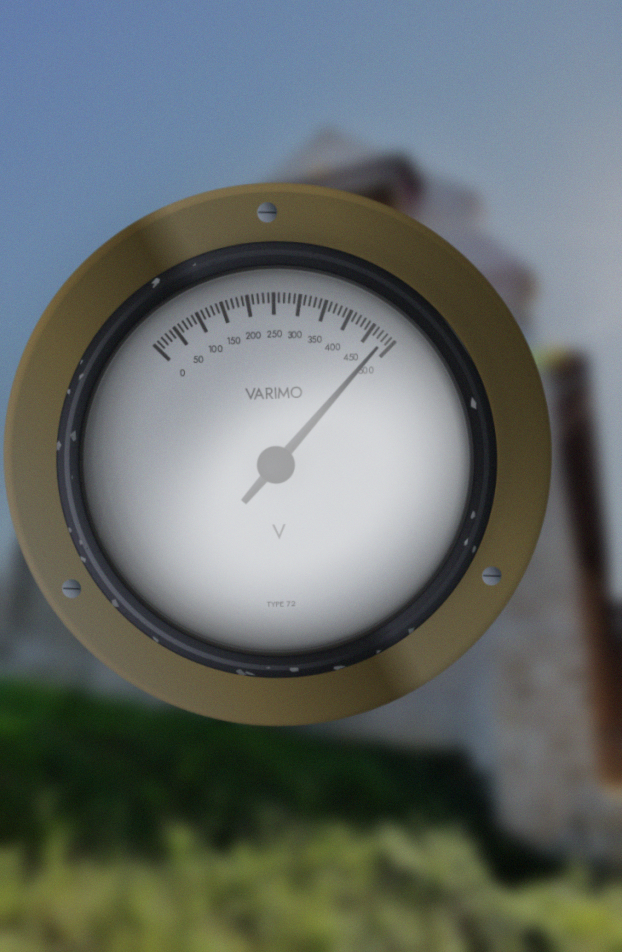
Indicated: {"value": 480, "unit": "V"}
